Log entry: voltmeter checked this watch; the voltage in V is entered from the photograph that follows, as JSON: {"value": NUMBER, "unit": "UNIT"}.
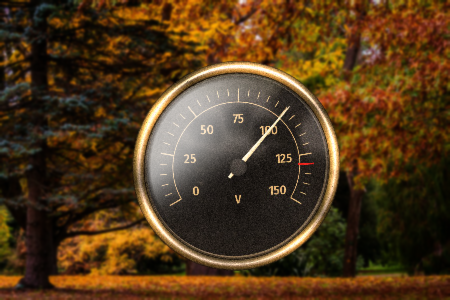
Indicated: {"value": 100, "unit": "V"}
